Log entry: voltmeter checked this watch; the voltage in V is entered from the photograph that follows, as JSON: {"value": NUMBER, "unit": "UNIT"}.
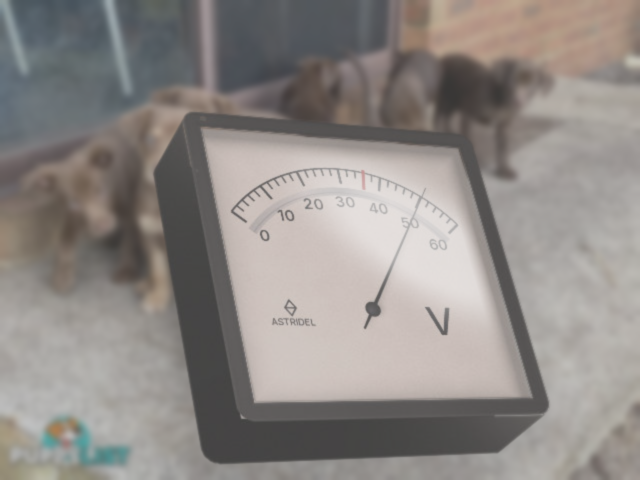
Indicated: {"value": 50, "unit": "V"}
